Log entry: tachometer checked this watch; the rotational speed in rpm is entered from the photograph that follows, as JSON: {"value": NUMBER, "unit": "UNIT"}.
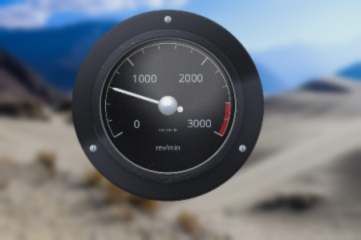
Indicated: {"value": 600, "unit": "rpm"}
